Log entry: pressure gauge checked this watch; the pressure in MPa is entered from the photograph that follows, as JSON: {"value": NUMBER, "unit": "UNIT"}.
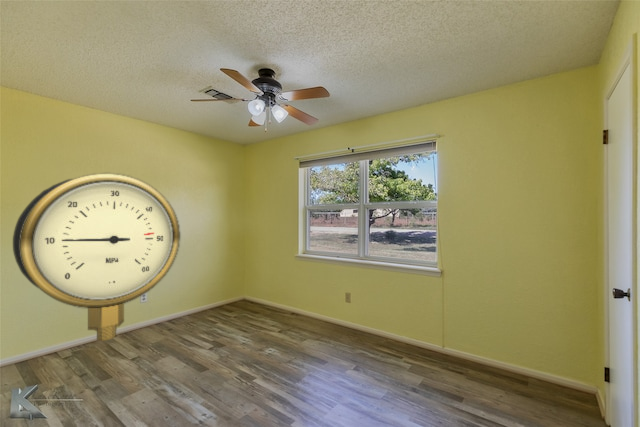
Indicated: {"value": 10, "unit": "MPa"}
